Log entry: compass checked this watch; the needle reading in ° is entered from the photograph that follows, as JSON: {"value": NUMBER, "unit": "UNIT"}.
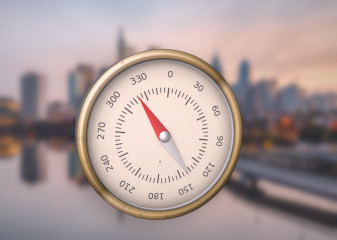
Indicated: {"value": 320, "unit": "°"}
